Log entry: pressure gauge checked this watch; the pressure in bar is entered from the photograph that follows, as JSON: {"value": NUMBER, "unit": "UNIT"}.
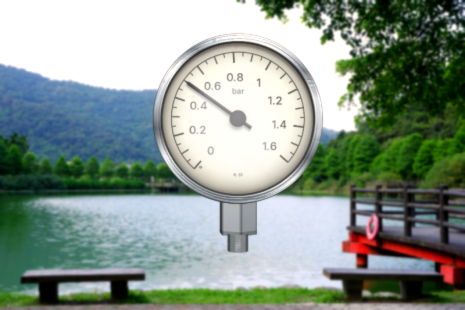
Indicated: {"value": 0.5, "unit": "bar"}
